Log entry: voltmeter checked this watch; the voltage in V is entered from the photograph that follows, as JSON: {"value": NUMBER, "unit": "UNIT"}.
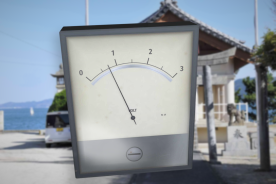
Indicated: {"value": 0.75, "unit": "V"}
